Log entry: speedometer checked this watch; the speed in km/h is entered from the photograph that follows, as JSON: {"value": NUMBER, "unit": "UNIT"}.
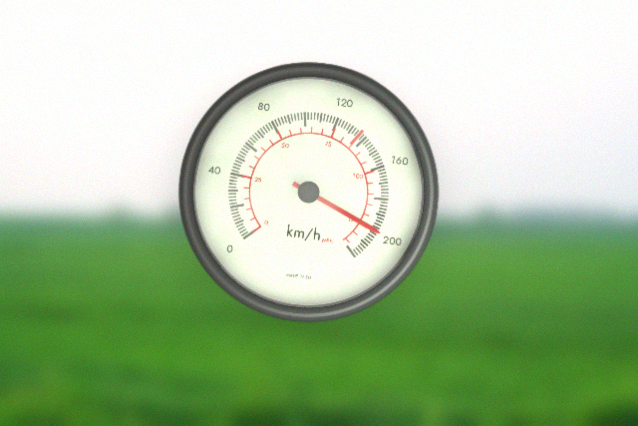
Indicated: {"value": 200, "unit": "km/h"}
